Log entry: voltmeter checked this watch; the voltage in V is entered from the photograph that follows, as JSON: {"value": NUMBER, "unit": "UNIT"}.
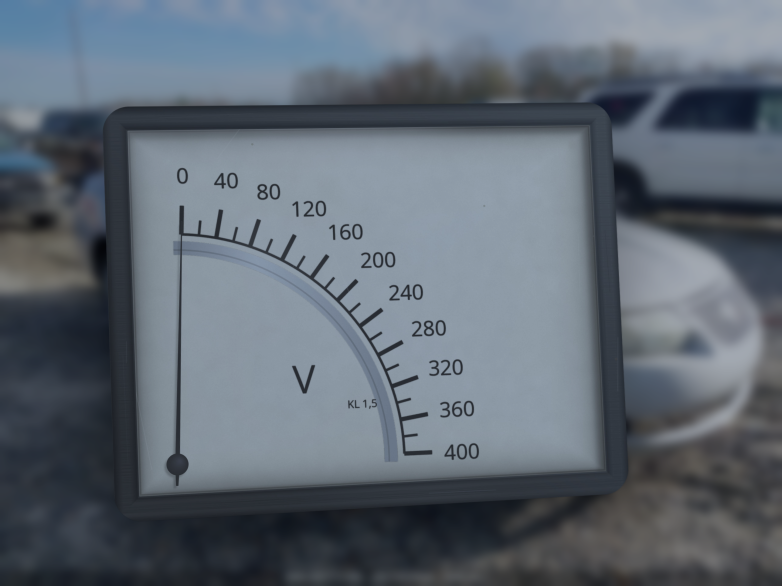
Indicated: {"value": 0, "unit": "V"}
